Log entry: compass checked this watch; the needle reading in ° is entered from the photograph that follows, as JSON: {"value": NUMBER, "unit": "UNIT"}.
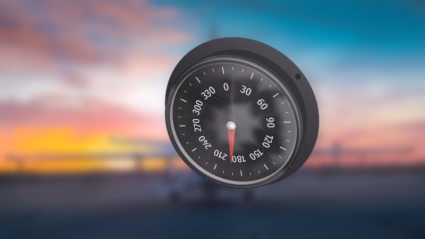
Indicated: {"value": 190, "unit": "°"}
